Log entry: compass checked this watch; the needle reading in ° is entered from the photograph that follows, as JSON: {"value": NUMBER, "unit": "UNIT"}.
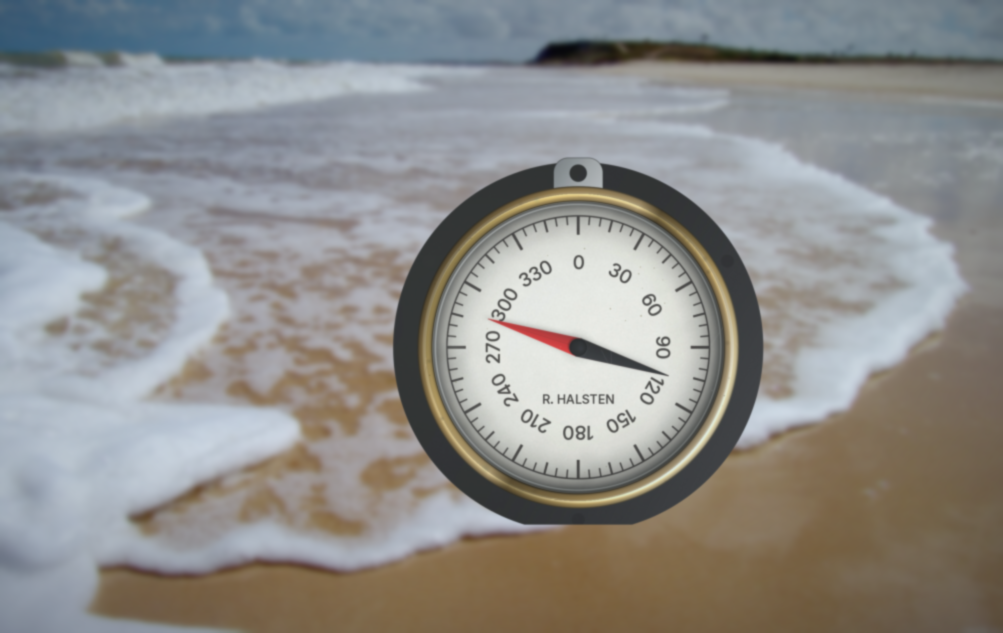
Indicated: {"value": 287.5, "unit": "°"}
